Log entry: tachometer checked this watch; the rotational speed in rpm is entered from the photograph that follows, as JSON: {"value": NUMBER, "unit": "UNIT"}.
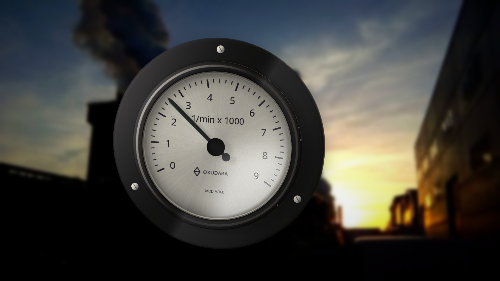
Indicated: {"value": 2600, "unit": "rpm"}
